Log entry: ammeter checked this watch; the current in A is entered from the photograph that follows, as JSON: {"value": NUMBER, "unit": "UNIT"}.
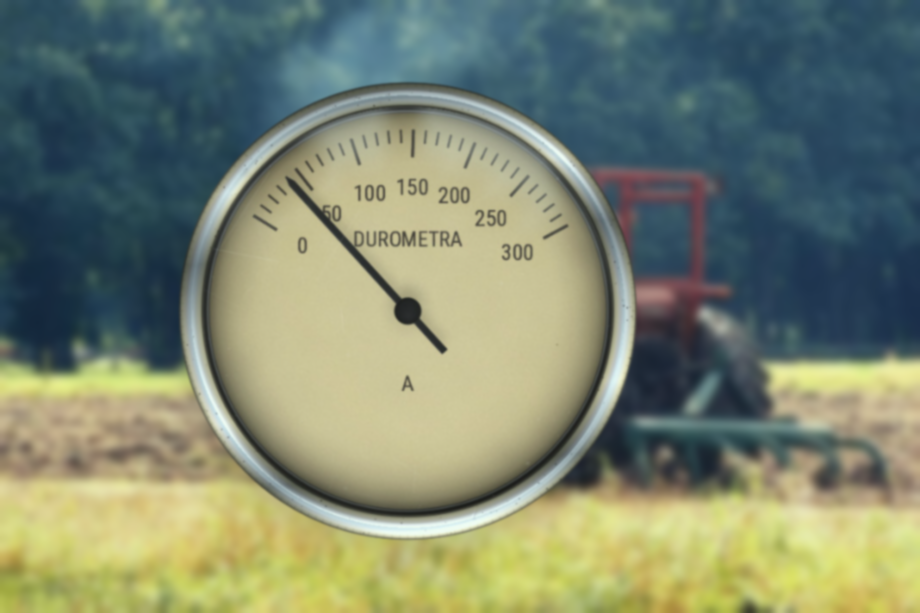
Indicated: {"value": 40, "unit": "A"}
